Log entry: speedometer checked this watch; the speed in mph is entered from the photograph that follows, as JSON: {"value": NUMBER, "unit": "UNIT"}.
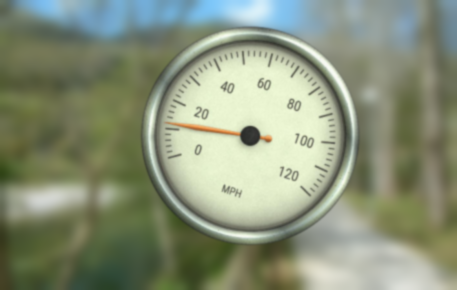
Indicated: {"value": 12, "unit": "mph"}
